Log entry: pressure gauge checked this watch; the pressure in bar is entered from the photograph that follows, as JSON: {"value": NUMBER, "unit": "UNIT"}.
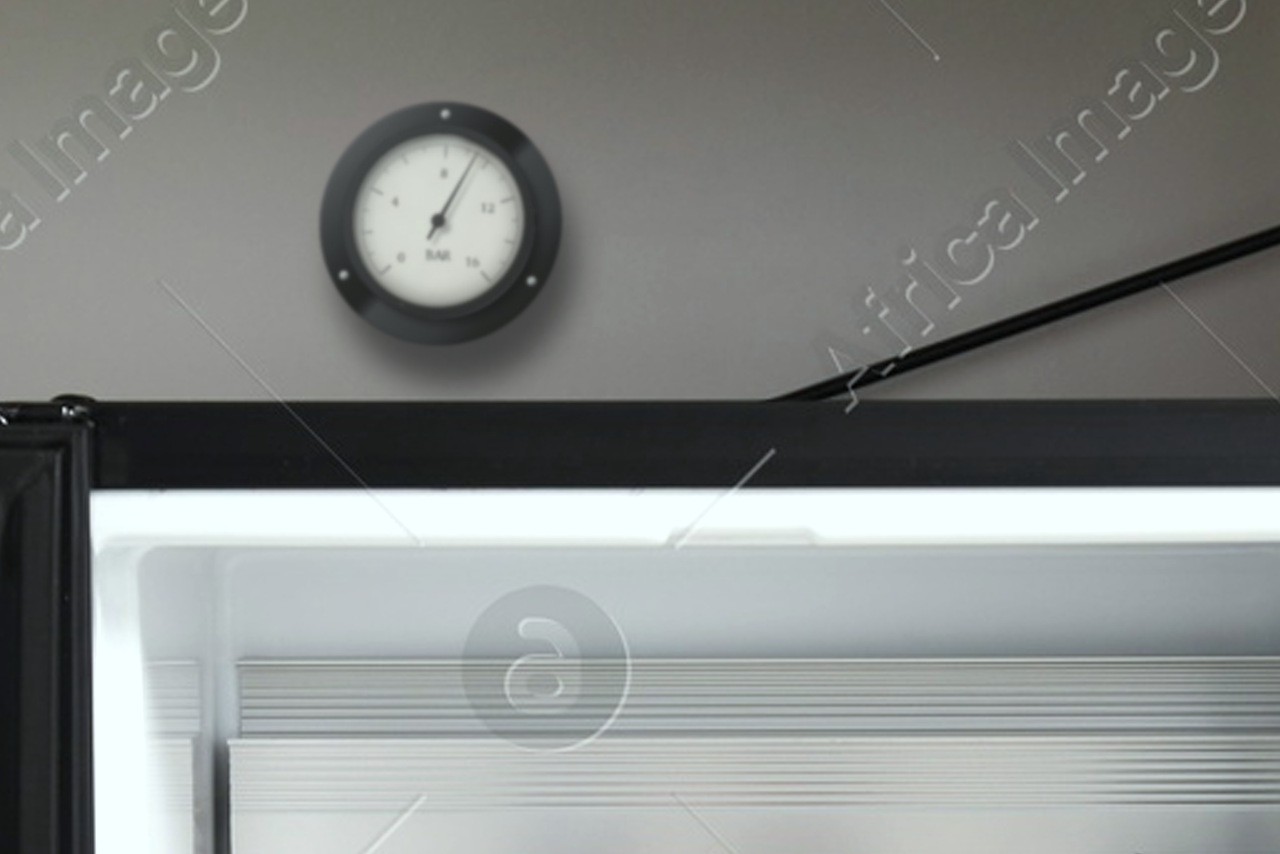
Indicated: {"value": 9.5, "unit": "bar"}
